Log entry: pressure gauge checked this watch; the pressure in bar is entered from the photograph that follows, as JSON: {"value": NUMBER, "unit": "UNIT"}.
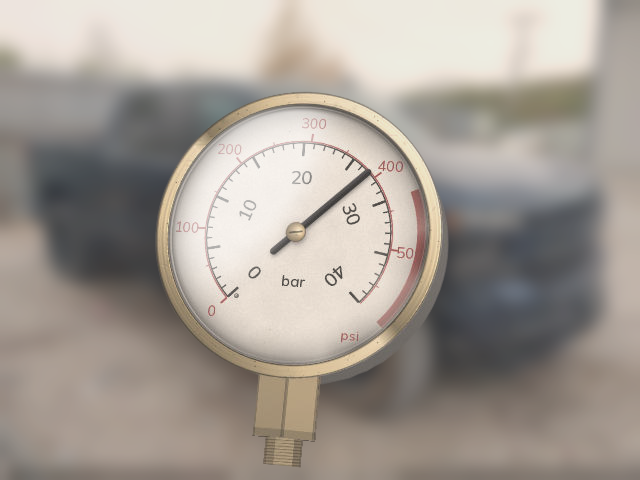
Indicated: {"value": 27, "unit": "bar"}
